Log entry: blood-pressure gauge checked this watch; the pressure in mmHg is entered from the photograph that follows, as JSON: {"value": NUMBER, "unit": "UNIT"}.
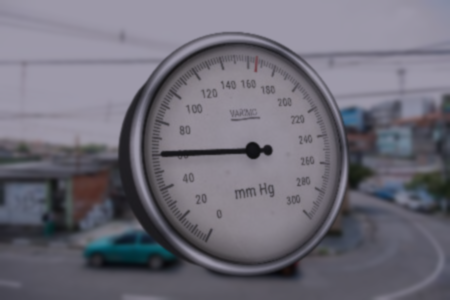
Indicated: {"value": 60, "unit": "mmHg"}
